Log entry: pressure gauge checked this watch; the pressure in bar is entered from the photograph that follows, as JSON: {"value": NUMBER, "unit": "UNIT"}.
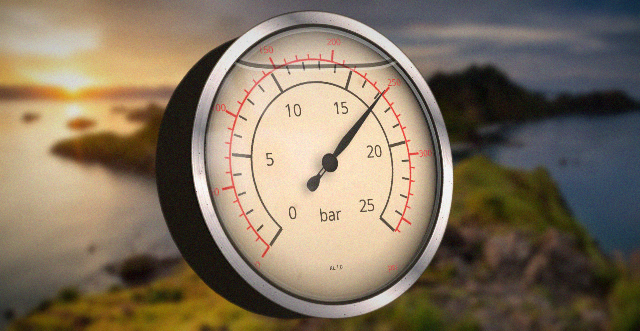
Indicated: {"value": 17, "unit": "bar"}
